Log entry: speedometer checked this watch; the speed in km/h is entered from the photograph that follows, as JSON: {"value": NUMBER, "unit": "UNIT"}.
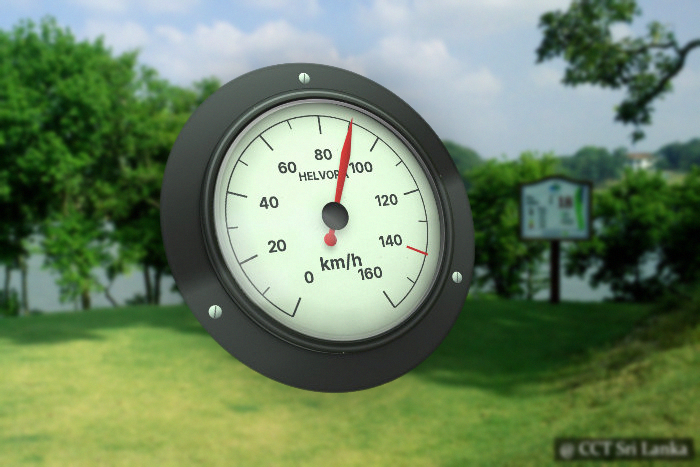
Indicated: {"value": 90, "unit": "km/h"}
